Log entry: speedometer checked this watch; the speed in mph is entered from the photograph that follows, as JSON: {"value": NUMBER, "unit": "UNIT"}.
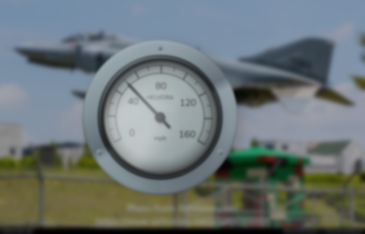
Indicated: {"value": 50, "unit": "mph"}
